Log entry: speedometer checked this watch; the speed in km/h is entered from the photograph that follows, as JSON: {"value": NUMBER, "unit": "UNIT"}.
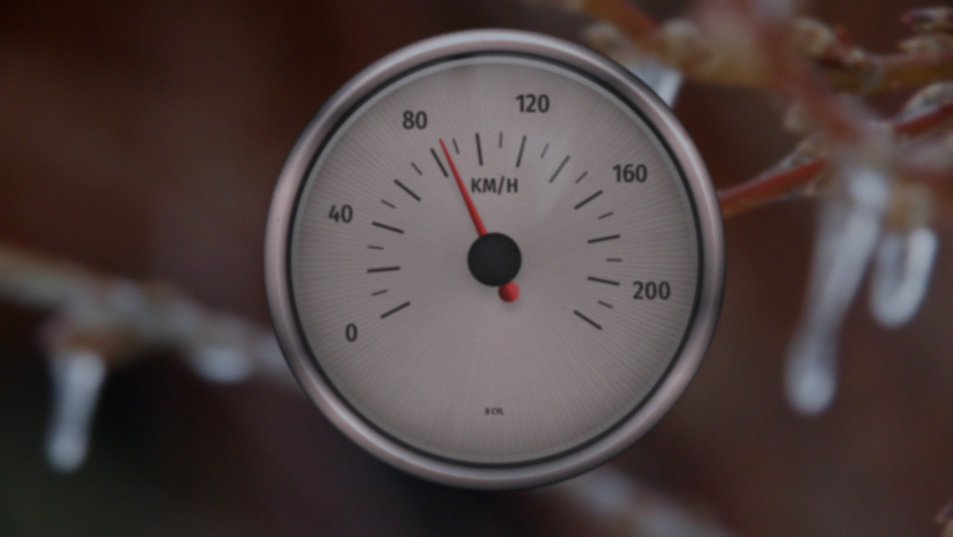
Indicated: {"value": 85, "unit": "km/h"}
